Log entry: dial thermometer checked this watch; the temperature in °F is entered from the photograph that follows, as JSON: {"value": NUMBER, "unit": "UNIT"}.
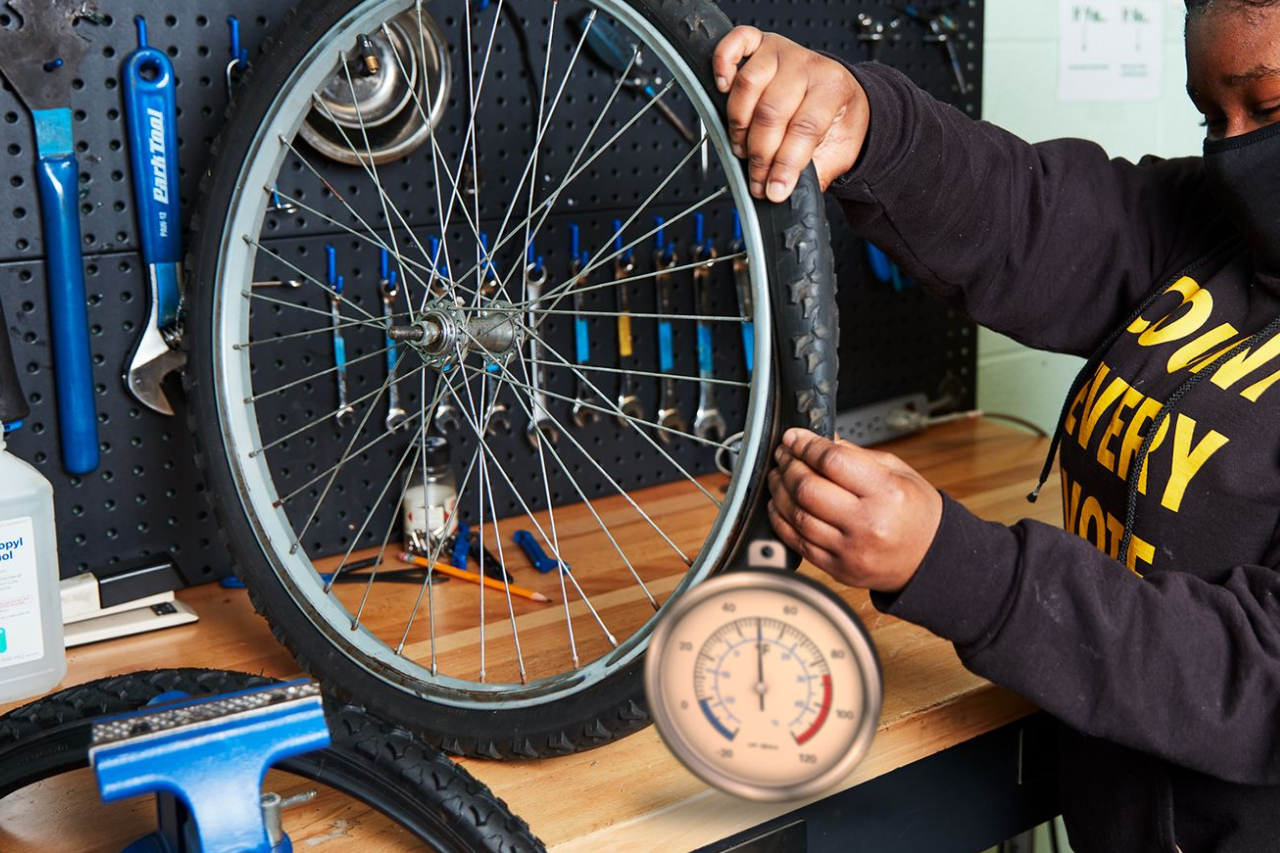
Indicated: {"value": 50, "unit": "°F"}
